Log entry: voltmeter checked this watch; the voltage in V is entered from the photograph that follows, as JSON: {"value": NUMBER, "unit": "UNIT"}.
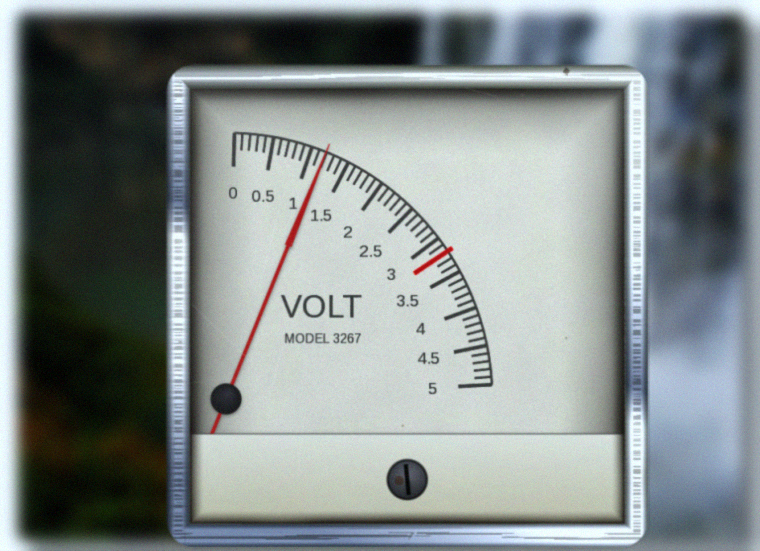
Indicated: {"value": 1.2, "unit": "V"}
